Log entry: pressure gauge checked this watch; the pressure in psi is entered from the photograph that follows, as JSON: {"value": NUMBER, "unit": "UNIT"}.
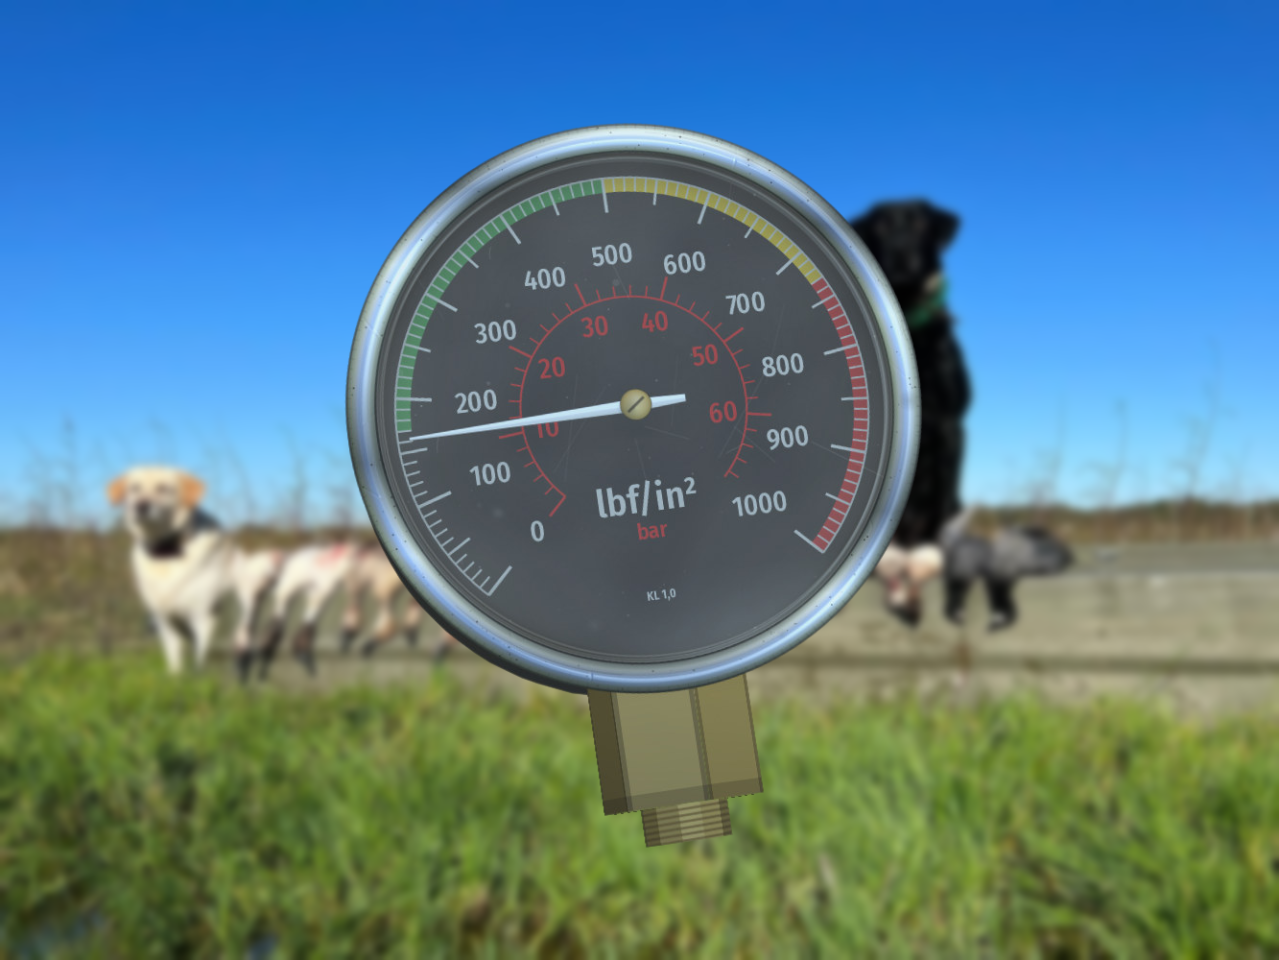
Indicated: {"value": 160, "unit": "psi"}
